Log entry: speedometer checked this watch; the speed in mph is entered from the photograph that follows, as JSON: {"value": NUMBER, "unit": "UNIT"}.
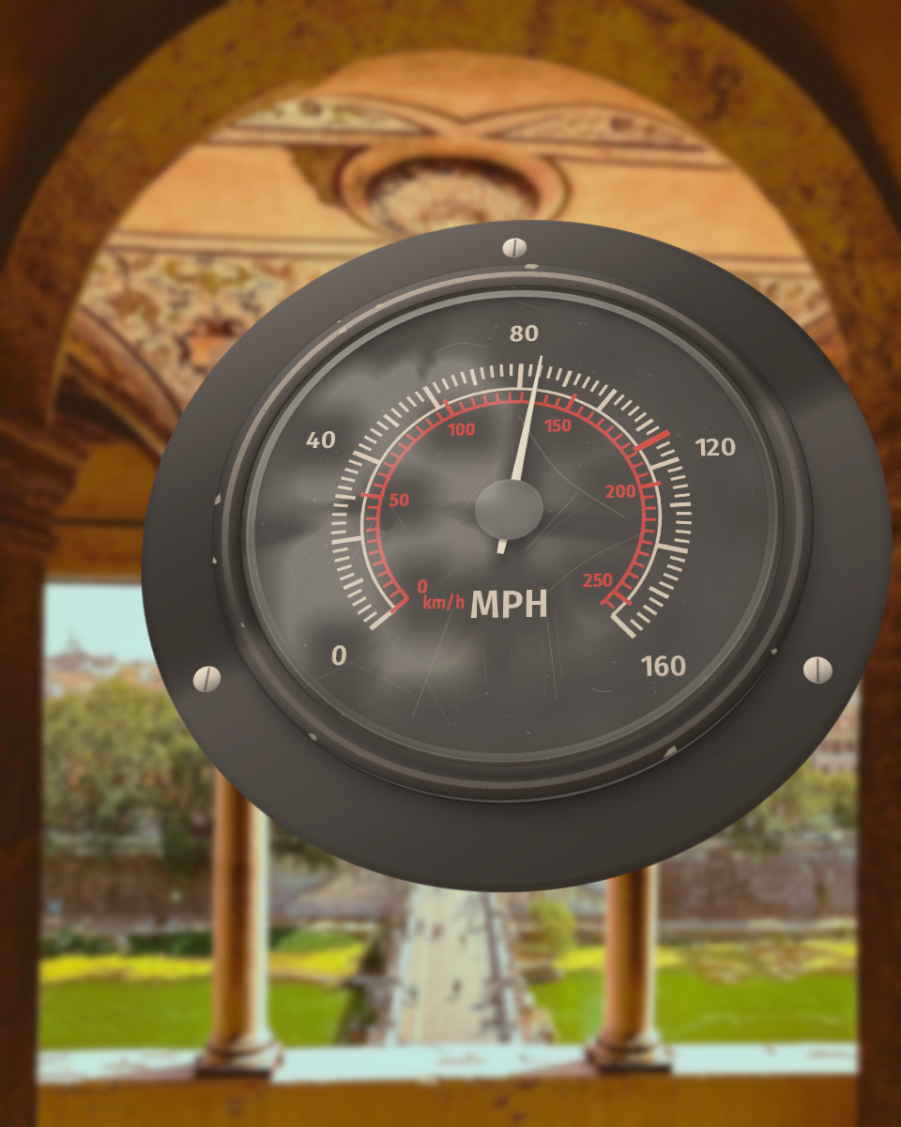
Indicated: {"value": 84, "unit": "mph"}
